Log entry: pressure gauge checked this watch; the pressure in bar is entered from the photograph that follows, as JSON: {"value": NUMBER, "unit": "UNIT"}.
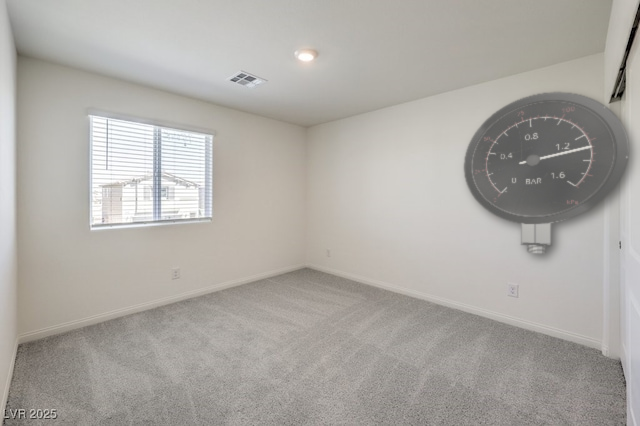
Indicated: {"value": 1.3, "unit": "bar"}
